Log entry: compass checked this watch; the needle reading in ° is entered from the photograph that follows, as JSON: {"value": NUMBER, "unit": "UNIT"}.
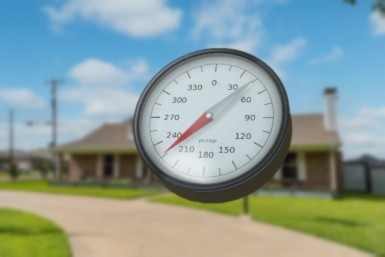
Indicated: {"value": 225, "unit": "°"}
